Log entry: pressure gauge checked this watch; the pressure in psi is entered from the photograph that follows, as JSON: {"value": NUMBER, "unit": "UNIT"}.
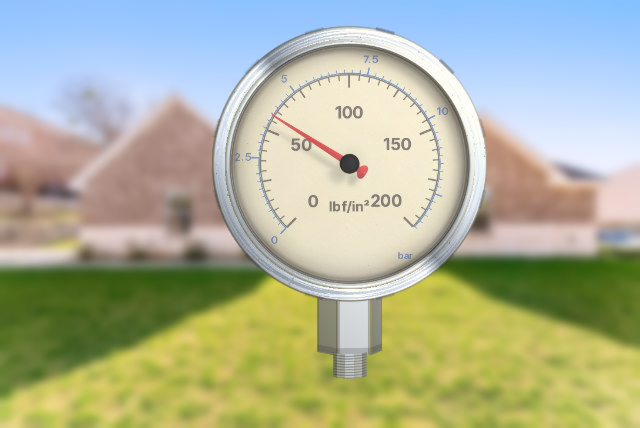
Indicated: {"value": 57.5, "unit": "psi"}
